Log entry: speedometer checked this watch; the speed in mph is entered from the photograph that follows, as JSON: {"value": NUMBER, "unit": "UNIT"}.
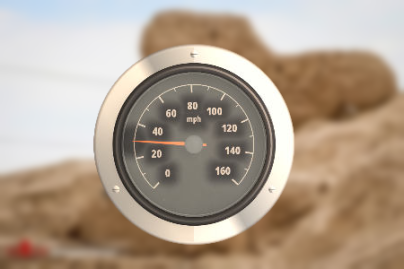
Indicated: {"value": 30, "unit": "mph"}
